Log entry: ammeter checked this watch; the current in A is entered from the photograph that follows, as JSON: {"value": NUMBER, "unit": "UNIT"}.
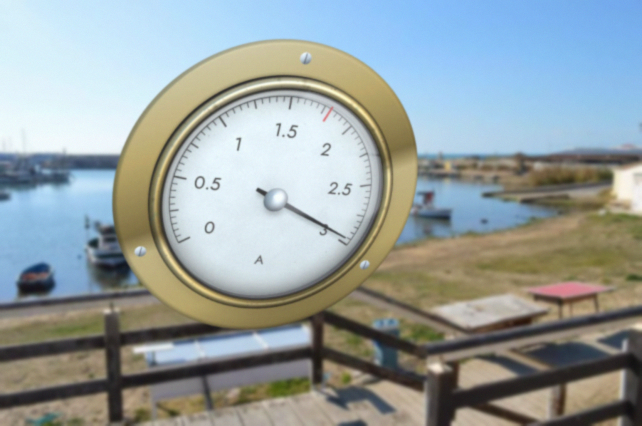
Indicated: {"value": 2.95, "unit": "A"}
